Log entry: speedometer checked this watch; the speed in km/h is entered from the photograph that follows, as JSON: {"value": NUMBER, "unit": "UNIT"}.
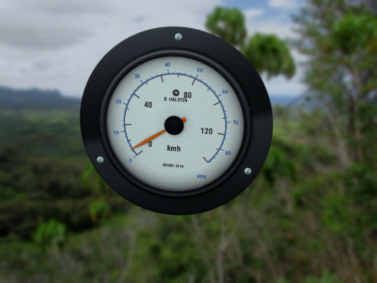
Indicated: {"value": 5, "unit": "km/h"}
